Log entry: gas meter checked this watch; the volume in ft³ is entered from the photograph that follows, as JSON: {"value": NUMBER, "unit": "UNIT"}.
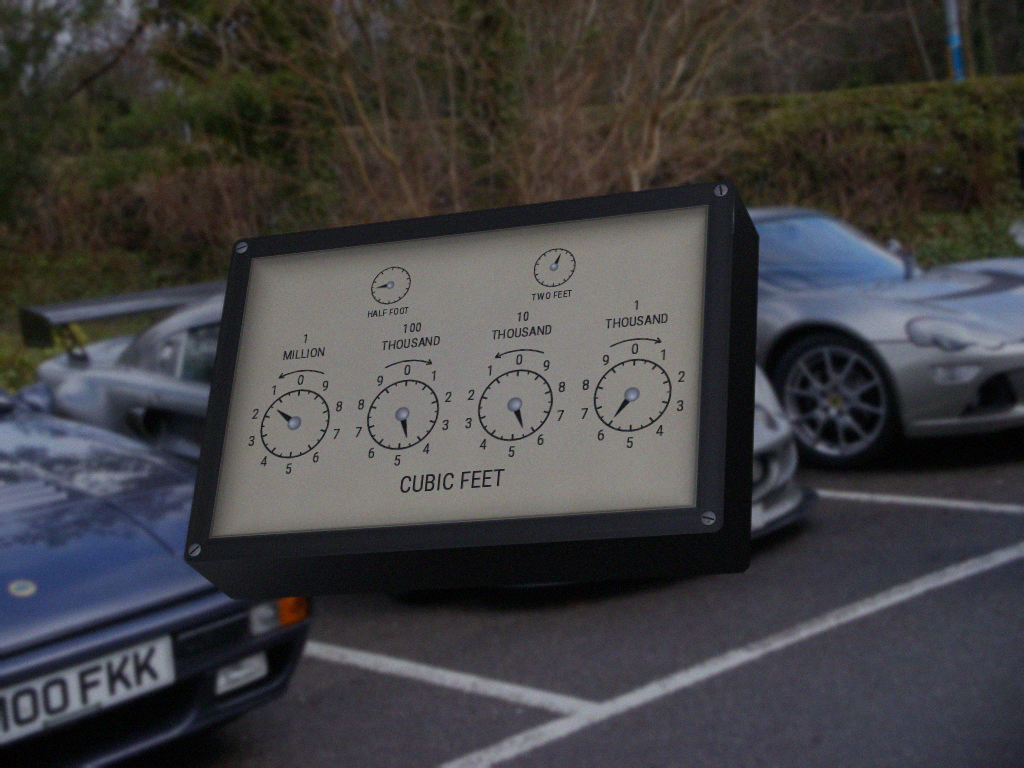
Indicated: {"value": 145600, "unit": "ft³"}
